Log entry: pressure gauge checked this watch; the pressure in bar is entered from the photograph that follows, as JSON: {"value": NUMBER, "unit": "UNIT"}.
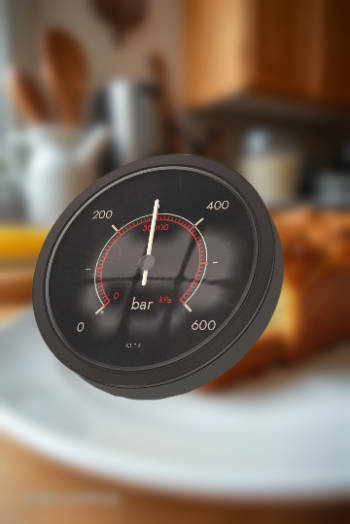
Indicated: {"value": 300, "unit": "bar"}
